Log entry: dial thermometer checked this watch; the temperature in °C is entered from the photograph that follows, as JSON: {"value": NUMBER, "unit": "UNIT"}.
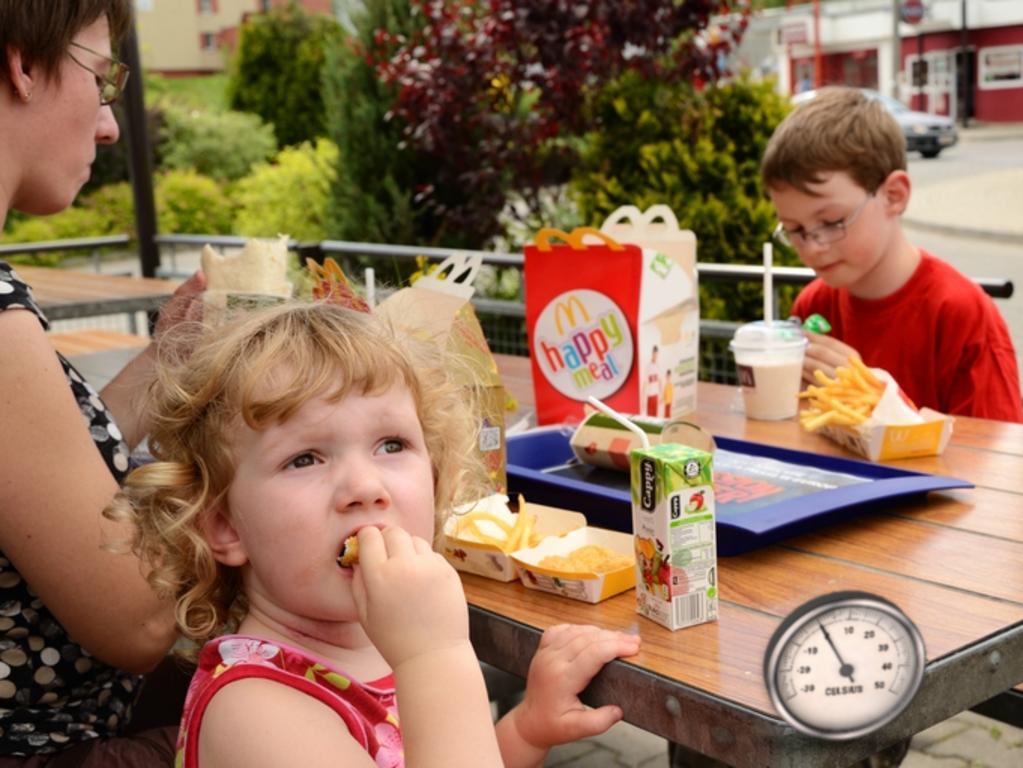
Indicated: {"value": 0, "unit": "°C"}
